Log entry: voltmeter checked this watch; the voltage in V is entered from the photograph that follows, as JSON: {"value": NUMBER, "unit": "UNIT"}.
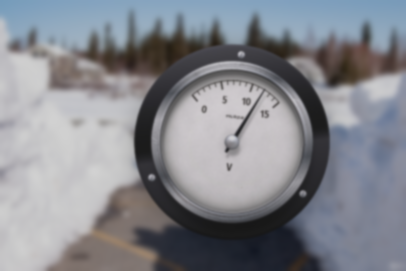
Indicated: {"value": 12, "unit": "V"}
